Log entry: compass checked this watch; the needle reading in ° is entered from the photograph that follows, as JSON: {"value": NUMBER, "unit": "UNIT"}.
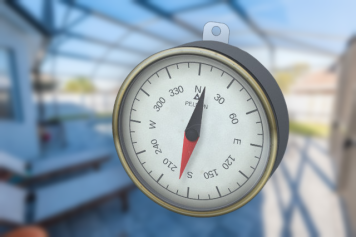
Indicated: {"value": 190, "unit": "°"}
